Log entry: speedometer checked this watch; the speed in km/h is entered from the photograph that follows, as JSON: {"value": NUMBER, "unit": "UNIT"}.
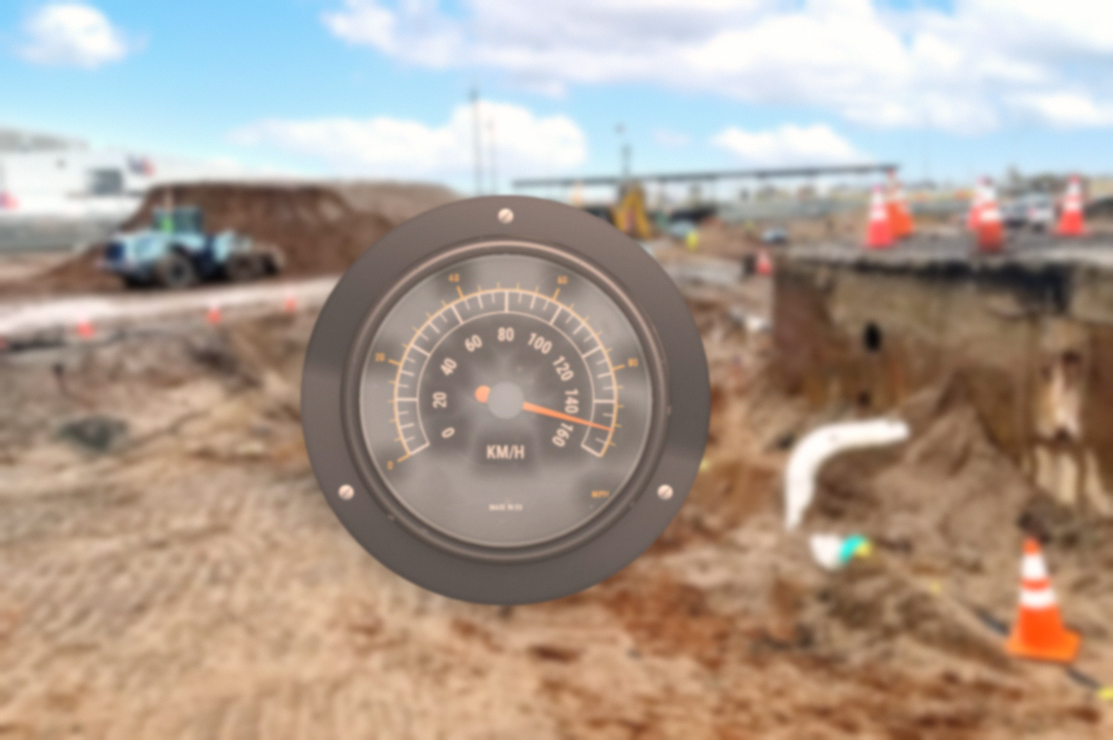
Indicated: {"value": 150, "unit": "km/h"}
